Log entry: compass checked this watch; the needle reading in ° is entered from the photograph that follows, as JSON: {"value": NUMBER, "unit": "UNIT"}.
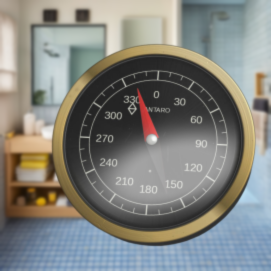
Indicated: {"value": 340, "unit": "°"}
